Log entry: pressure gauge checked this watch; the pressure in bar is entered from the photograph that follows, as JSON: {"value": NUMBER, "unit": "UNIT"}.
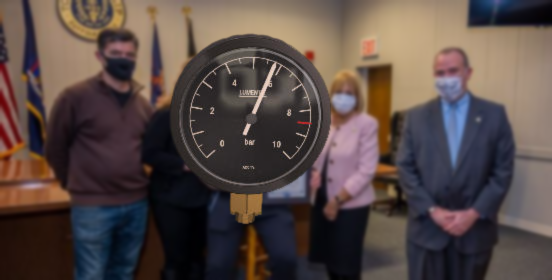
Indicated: {"value": 5.75, "unit": "bar"}
